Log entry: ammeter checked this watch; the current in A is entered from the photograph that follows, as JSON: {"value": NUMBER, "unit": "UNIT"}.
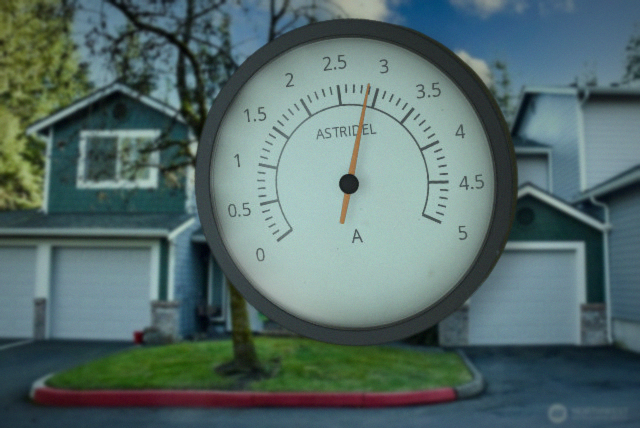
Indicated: {"value": 2.9, "unit": "A"}
